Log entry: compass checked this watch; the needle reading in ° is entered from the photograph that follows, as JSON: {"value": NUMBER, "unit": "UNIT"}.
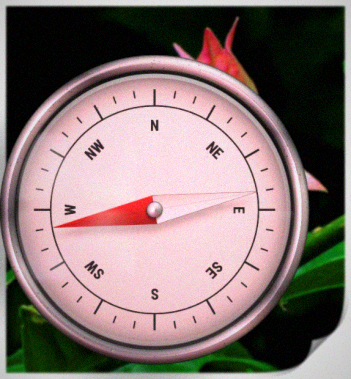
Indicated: {"value": 260, "unit": "°"}
